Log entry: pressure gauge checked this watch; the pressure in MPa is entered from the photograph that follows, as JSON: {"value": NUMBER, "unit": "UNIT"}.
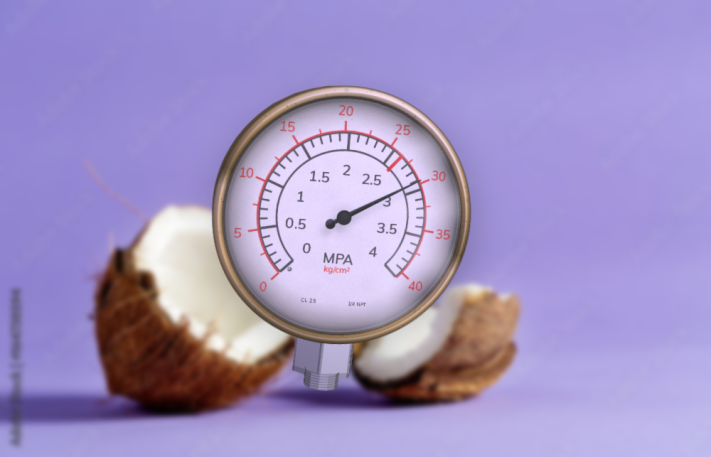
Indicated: {"value": 2.9, "unit": "MPa"}
